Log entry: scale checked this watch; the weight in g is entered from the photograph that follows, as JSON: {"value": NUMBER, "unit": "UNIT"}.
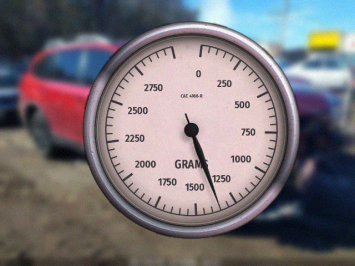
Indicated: {"value": 1350, "unit": "g"}
